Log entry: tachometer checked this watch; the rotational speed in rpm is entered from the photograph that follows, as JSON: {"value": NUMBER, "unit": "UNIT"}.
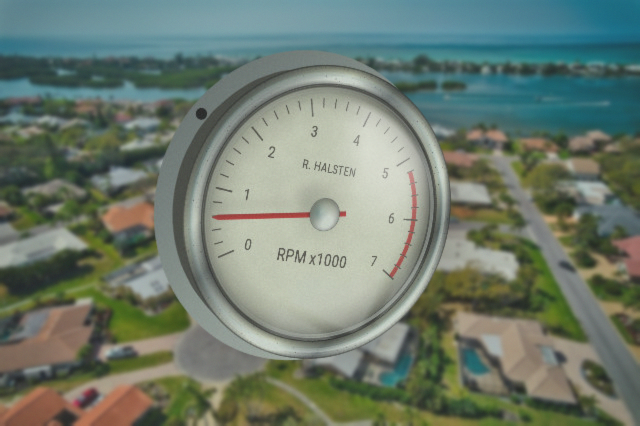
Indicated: {"value": 600, "unit": "rpm"}
